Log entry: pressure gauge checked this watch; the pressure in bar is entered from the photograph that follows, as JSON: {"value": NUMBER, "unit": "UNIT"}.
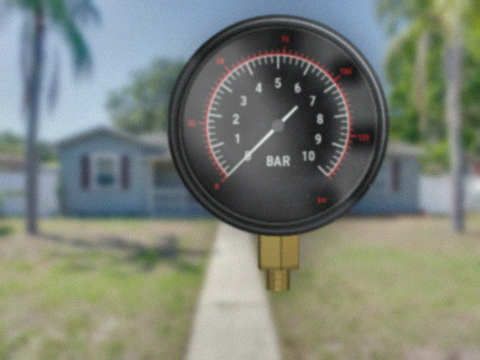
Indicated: {"value": 0, "unit": "bar"}
